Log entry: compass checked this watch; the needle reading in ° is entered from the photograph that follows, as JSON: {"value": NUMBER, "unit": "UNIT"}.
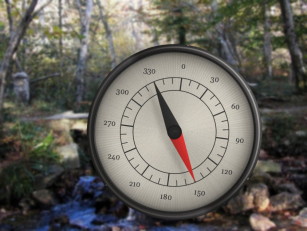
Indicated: {"value": 150, "unit": "°"}
